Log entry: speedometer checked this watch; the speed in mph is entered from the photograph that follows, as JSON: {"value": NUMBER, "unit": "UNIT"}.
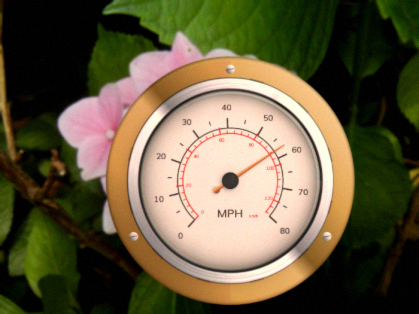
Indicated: {"value": 57.5, "unit": "mph"}
